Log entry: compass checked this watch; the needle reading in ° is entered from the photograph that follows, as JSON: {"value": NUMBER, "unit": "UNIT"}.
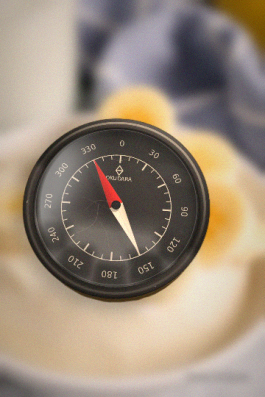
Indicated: {"value": 330, "unit": "°"}
